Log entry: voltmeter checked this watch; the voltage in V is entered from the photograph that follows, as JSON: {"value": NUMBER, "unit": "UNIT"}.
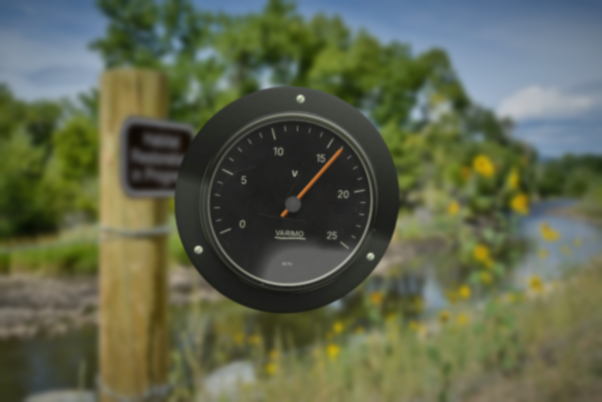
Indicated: {"value": 16, "unit": "V"}
